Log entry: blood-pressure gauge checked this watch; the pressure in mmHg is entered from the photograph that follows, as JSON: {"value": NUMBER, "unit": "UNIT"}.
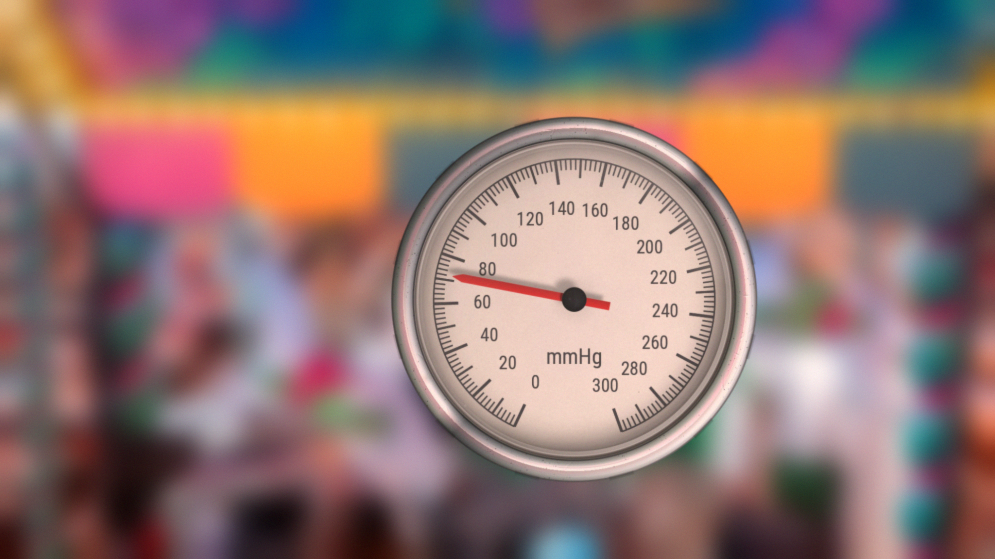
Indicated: {"value": 72, "unit": "mmHg"}
